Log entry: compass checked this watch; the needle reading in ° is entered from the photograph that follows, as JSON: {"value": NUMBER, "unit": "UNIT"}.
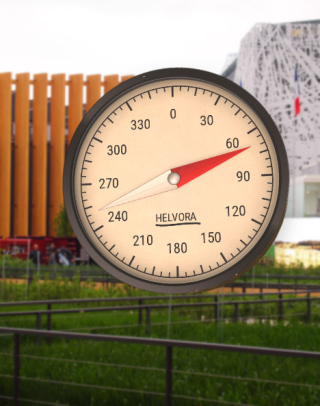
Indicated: {"value": 70, "unit": "°"}
